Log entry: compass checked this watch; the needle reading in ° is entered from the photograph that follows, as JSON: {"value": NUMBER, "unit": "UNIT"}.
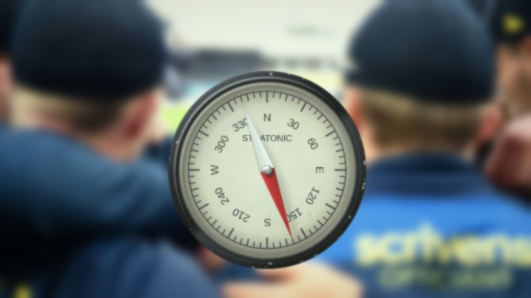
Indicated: {"value": 160, "unit": "°"}
